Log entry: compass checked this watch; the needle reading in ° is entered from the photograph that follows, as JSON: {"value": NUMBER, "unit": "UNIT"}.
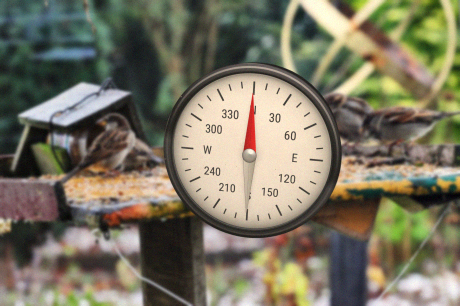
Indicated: {"value": 0, "unit": "°"}
